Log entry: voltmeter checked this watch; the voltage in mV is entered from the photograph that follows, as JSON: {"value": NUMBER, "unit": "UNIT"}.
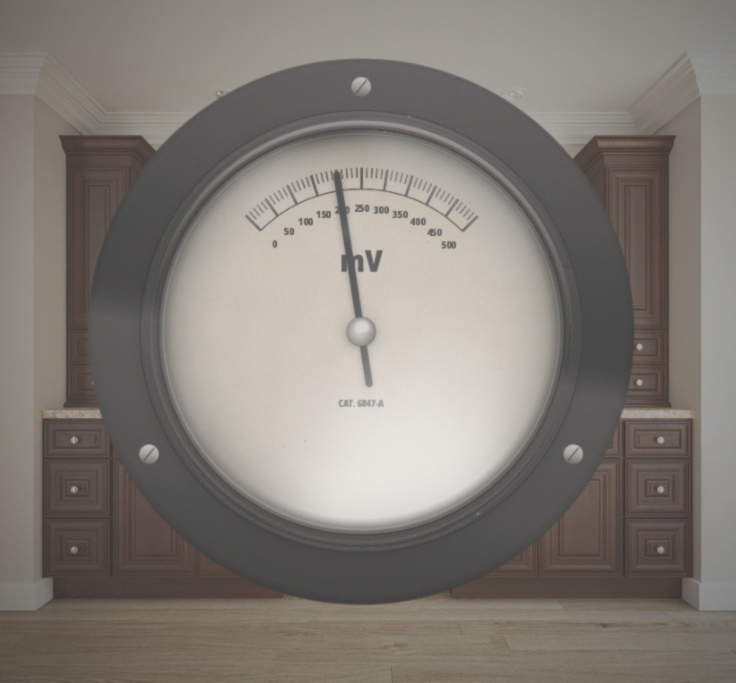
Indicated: {"value": 200, "unit": "mV"}
